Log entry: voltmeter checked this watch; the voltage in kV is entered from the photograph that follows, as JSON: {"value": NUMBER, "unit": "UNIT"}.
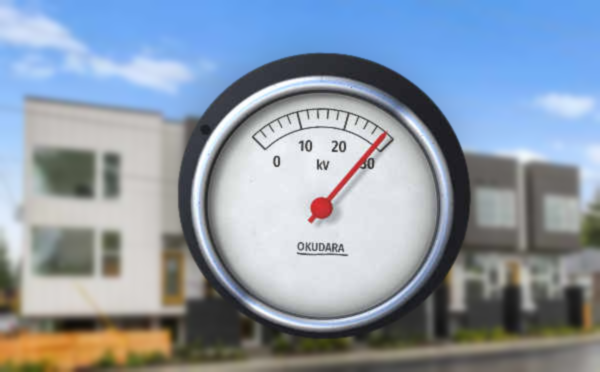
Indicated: {"value": 28, "unit": "kV"}
